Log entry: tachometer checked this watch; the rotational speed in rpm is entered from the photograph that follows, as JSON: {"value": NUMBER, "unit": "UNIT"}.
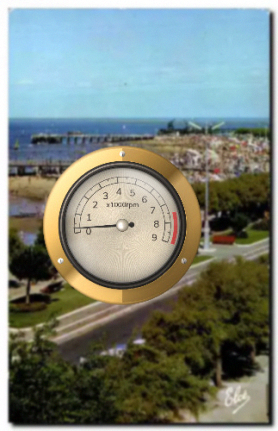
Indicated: {"value": 250, "unit": "rpm"}
